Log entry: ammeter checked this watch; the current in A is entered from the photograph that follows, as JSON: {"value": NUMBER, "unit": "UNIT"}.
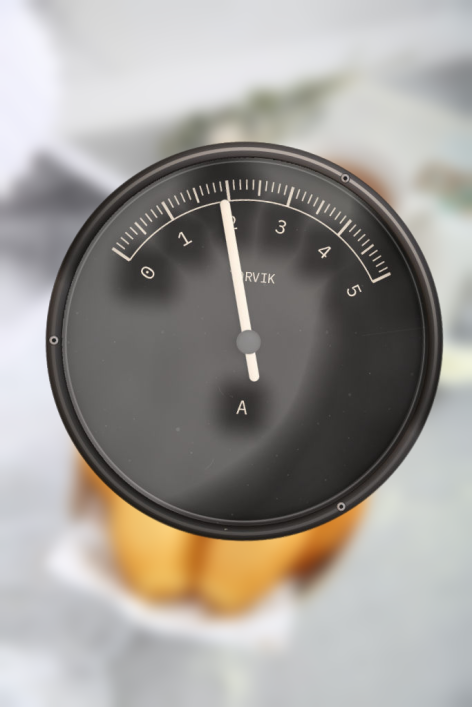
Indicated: {"value": 1.9, "unit": "A"}
